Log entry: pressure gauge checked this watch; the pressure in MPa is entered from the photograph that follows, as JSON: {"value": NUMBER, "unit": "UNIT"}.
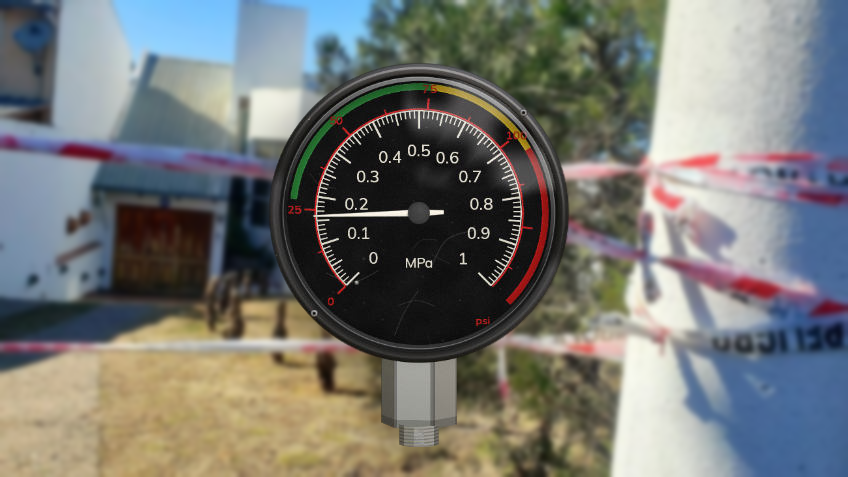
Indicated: {"value": 0.16, "unit": "MPa"}
